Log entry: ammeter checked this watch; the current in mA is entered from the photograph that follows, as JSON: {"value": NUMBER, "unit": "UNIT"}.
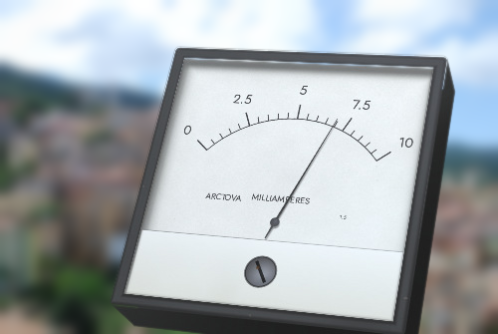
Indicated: {"value": 7, "unit": "mA"}
